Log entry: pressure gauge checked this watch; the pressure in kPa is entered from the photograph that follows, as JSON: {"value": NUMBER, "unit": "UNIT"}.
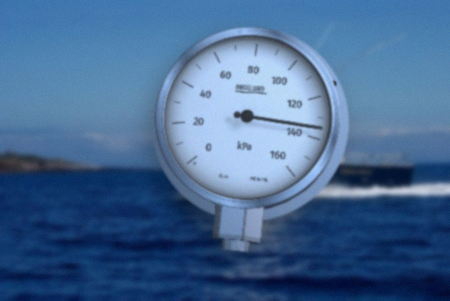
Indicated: {"value": 135, "unit": "kPa"}
